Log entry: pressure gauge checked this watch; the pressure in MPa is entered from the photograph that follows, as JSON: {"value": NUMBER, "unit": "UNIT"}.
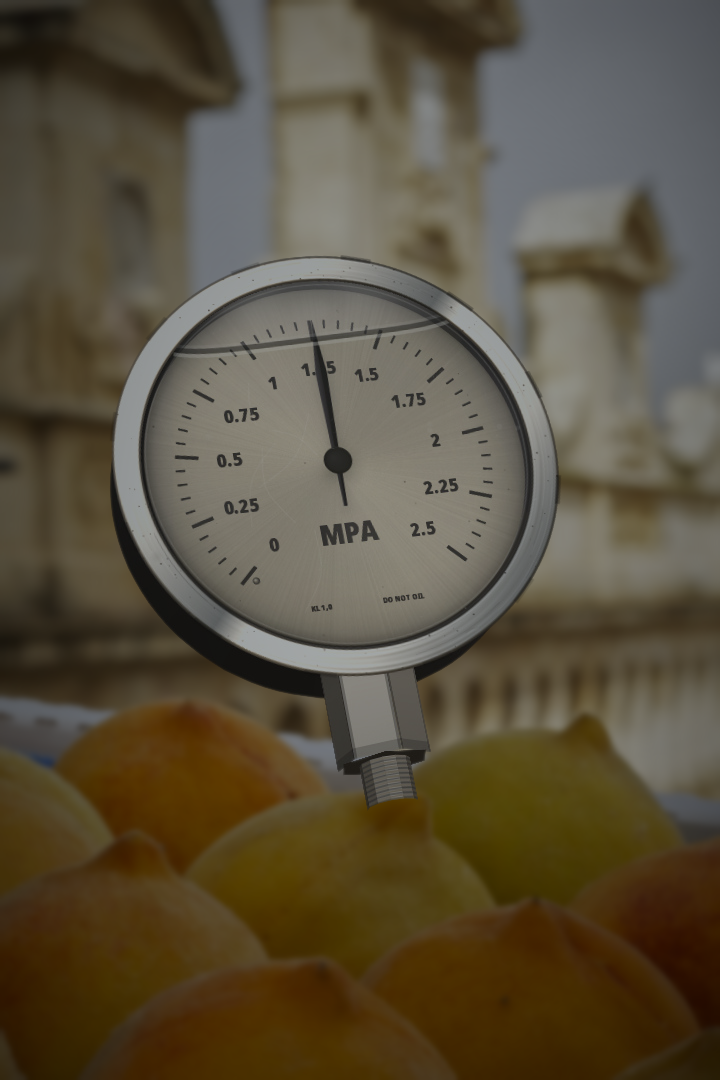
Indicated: {"value": 1.25, "unit": "MPa"}
